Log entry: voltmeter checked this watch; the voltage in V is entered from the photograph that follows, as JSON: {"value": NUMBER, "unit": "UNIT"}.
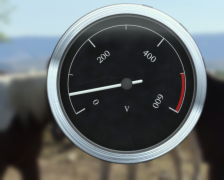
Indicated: {"value": 50, "unit": "V"}
